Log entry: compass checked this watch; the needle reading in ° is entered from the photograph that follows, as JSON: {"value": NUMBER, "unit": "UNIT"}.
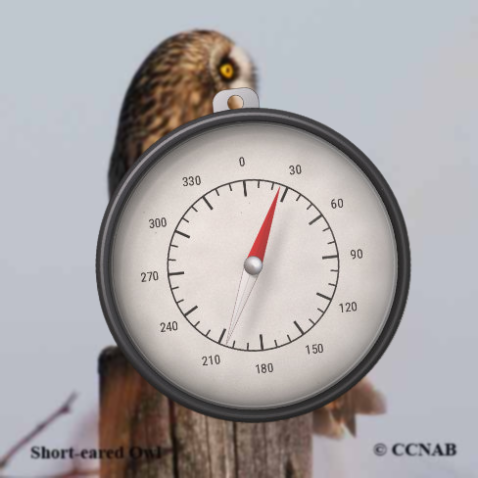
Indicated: {"value": 25, "unit": "°"}
